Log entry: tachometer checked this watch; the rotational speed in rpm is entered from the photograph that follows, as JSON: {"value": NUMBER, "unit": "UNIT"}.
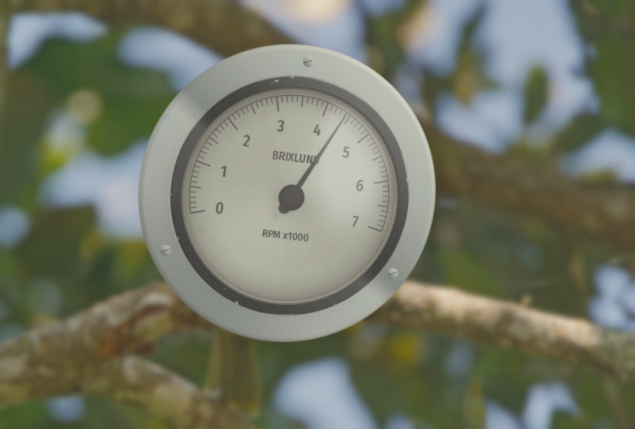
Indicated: {"value": 4400, "unit": "rpm"}
